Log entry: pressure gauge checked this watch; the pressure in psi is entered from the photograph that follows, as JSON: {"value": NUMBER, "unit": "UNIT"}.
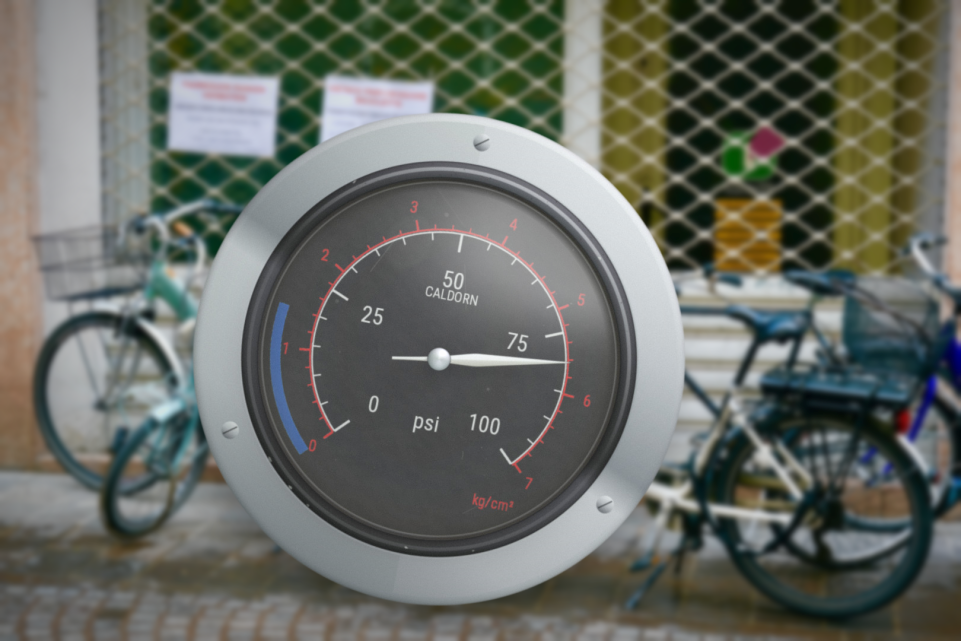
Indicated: {"value": 80, "unit": "psi"}
